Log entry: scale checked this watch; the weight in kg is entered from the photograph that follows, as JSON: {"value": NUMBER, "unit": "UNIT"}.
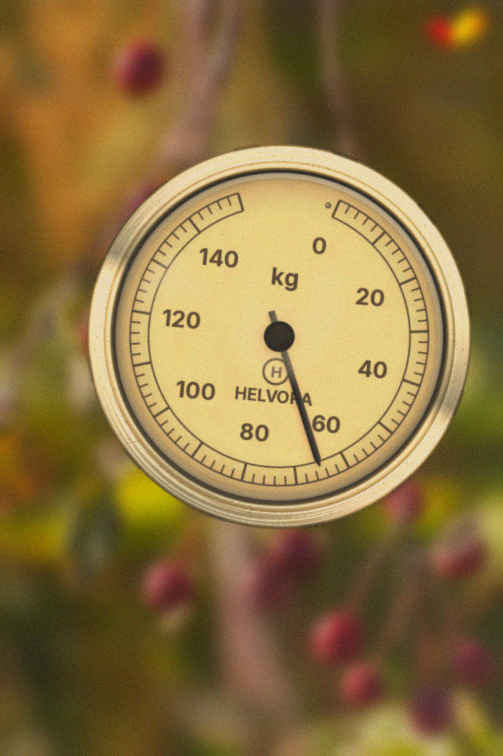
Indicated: {"value": 65, "unit": "kg"}
